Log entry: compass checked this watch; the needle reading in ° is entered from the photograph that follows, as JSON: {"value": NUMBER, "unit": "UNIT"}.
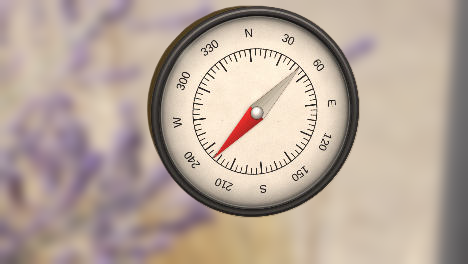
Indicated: {"value": 230, "unit": "°"}
